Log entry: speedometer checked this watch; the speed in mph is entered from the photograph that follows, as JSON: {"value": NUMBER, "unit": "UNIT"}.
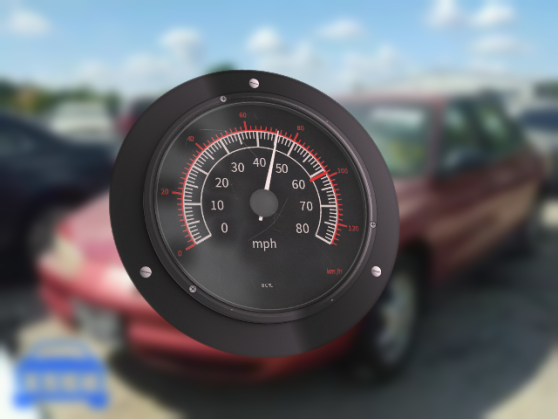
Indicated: {"value": 45, "unit": "mph"}
